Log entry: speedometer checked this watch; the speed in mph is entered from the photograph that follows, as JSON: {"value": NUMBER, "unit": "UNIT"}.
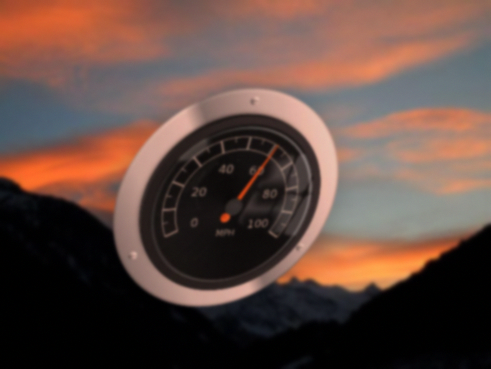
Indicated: {"value": 60, "unit": "mph"}
